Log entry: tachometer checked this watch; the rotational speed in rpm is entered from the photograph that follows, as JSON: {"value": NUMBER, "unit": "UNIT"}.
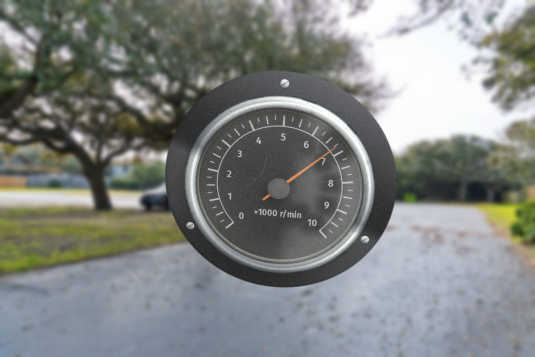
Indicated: {"value": 6750, "unit": "rpm"}
